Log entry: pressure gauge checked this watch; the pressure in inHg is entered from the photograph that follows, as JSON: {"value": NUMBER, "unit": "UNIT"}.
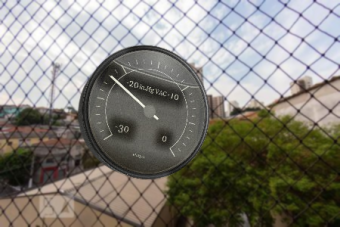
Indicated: {"value": -22, "unit": "inHg"}
